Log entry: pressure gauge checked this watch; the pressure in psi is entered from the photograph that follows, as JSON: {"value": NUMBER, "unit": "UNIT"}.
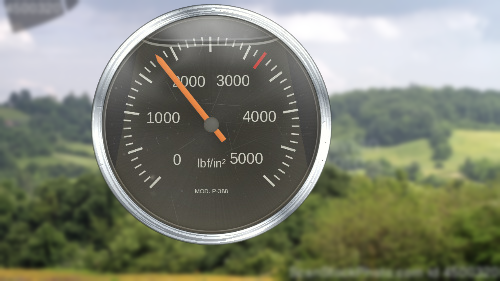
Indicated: {"value": 1800, "unit": "psi"}
